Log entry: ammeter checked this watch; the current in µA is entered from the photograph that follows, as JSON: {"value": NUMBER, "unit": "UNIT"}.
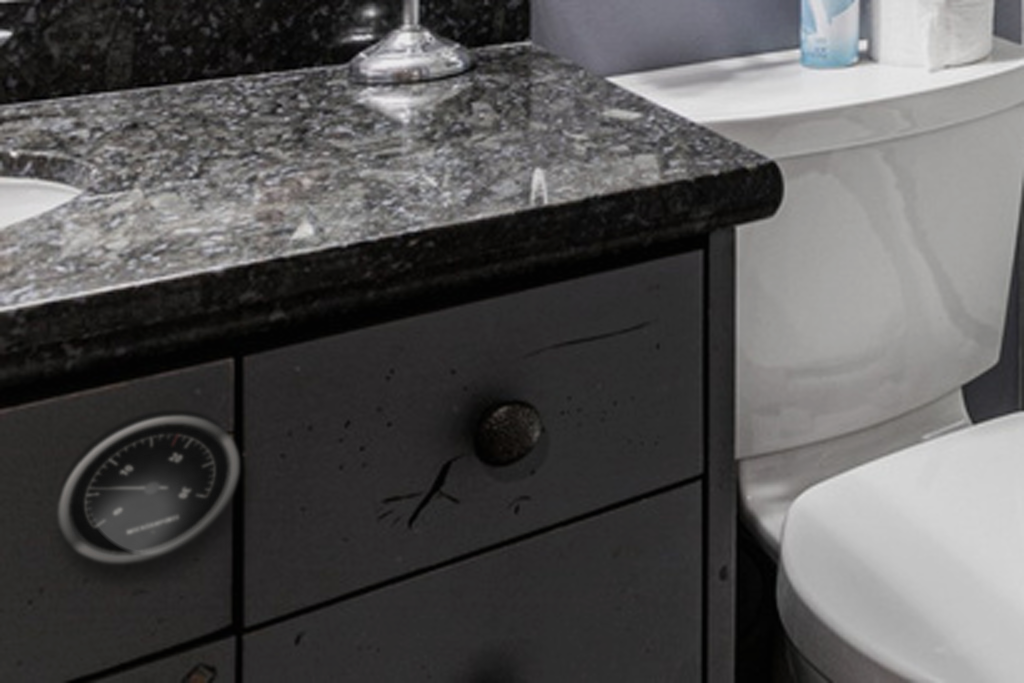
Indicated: {"value": 6, "unit": "µA"}
